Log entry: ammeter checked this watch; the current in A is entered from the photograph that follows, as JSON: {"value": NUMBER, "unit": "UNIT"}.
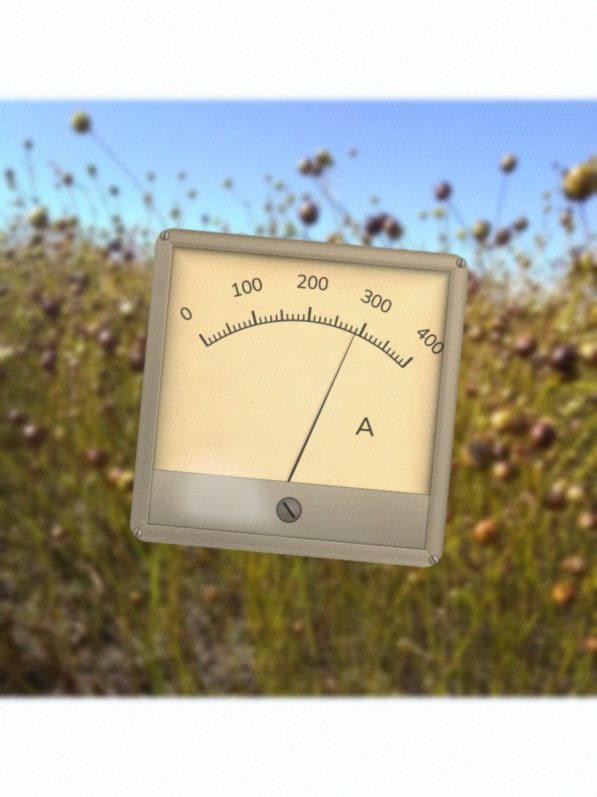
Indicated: {"value": 290, "unit": "A"}
